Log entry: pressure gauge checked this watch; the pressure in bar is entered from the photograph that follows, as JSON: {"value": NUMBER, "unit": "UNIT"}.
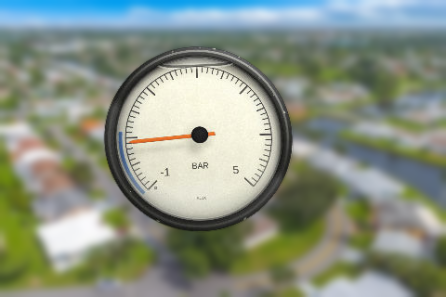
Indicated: {"value": -0.1, "unit": "bar"}
